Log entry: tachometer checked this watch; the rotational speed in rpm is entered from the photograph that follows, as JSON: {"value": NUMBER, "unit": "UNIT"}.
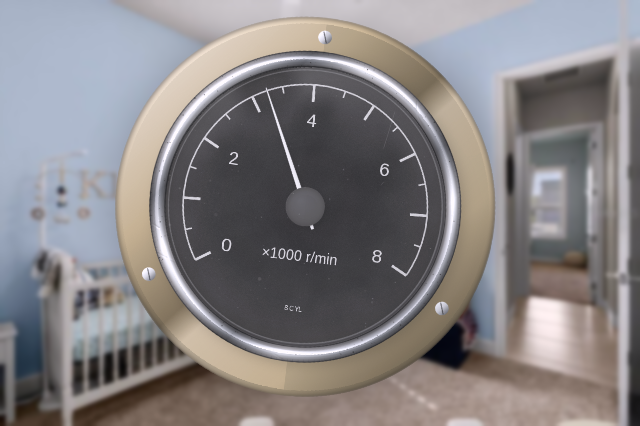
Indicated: {"value": 3250, "unit": "rpm"}
